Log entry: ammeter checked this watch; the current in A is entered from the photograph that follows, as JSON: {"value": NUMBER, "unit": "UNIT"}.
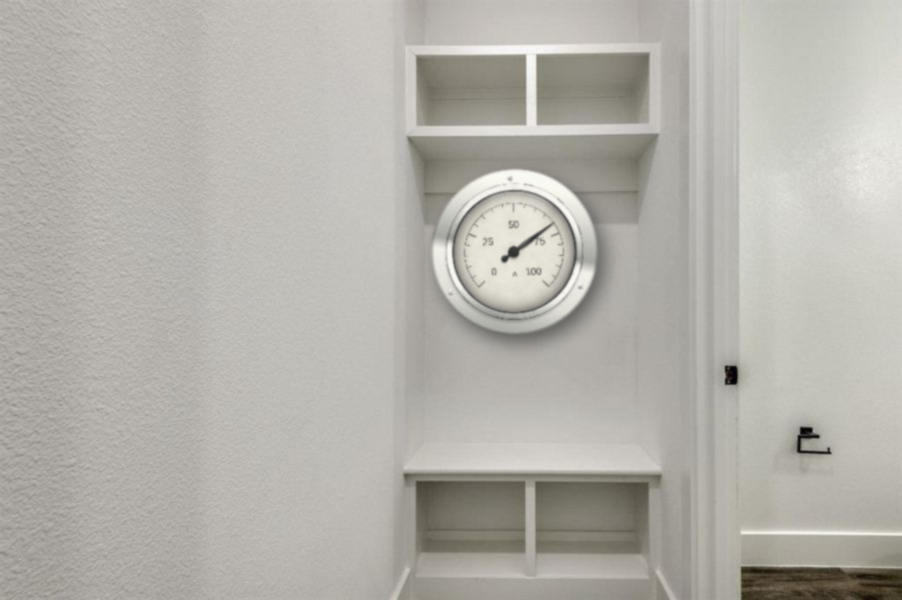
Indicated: {"value": 70, "unit": "A"}
